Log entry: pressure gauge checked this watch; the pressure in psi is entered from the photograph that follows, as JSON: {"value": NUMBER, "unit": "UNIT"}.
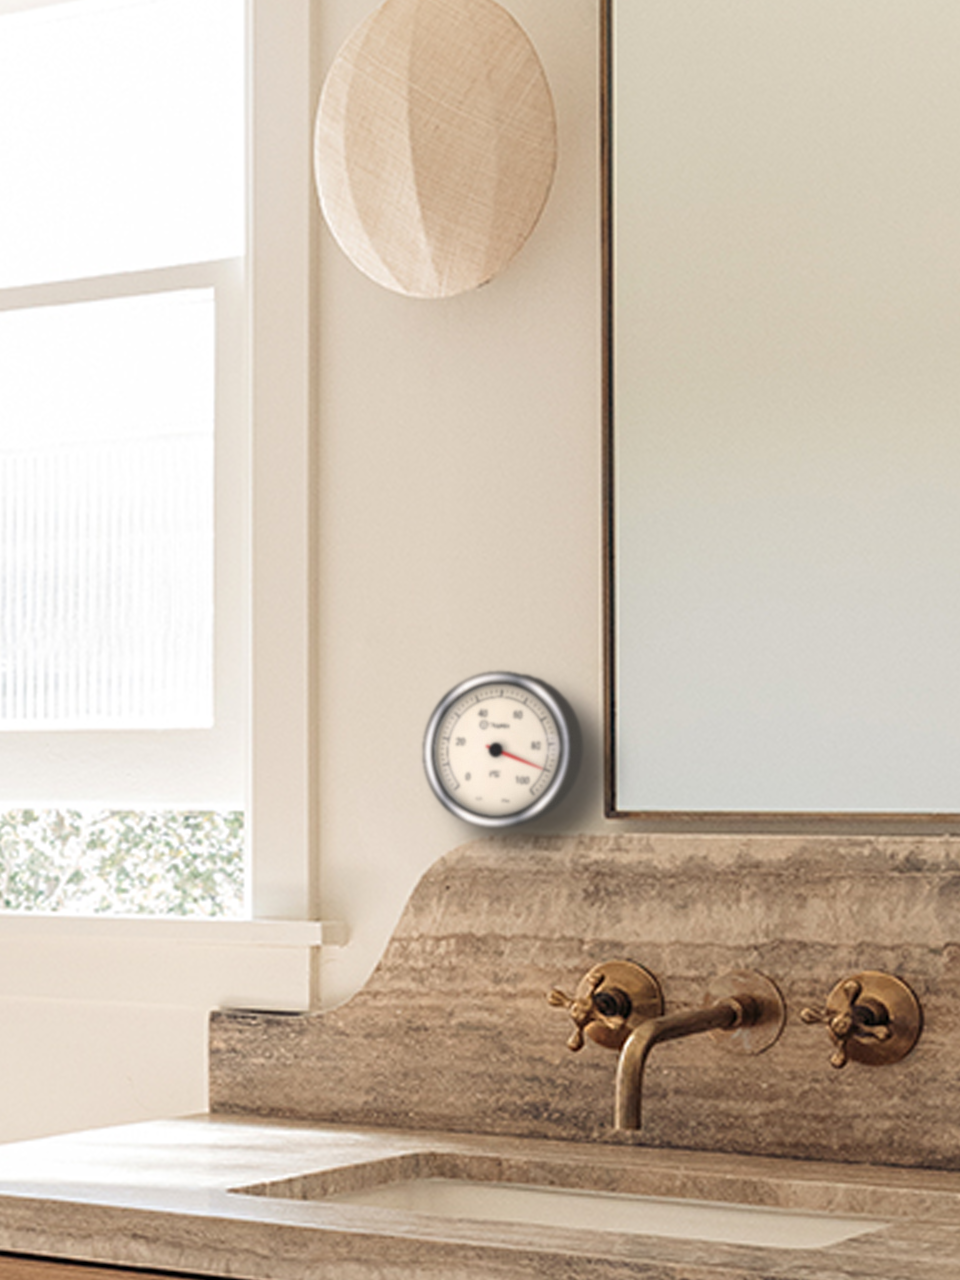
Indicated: {"value": 90, "unit": "psi"}
